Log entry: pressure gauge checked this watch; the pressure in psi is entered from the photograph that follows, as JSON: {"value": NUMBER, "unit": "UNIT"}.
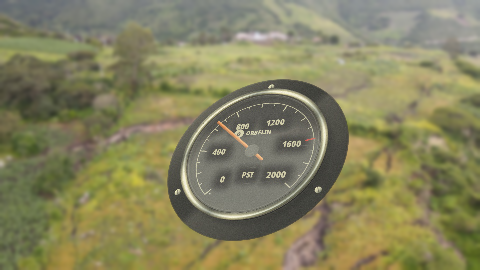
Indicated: {"value": 650, "unit": "psi"}
